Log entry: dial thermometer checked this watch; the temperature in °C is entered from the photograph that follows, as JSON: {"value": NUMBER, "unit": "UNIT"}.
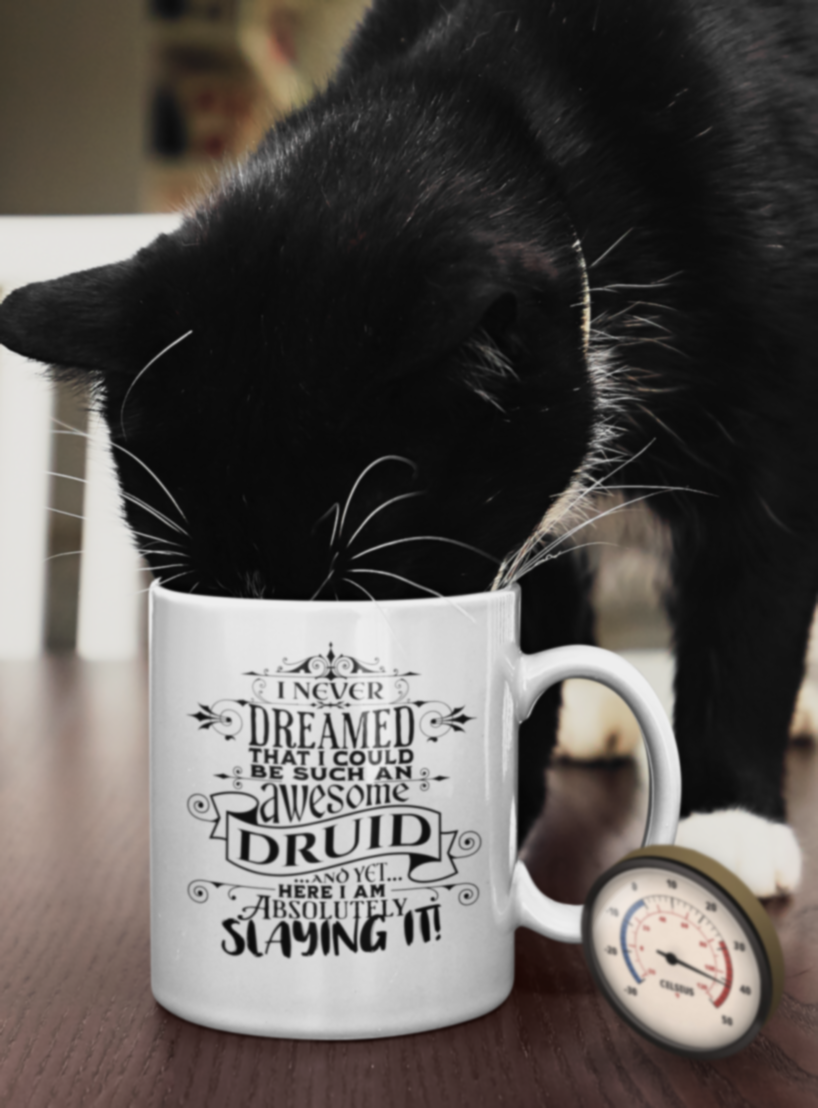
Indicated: {"value": 40, "unit": "°C"}
